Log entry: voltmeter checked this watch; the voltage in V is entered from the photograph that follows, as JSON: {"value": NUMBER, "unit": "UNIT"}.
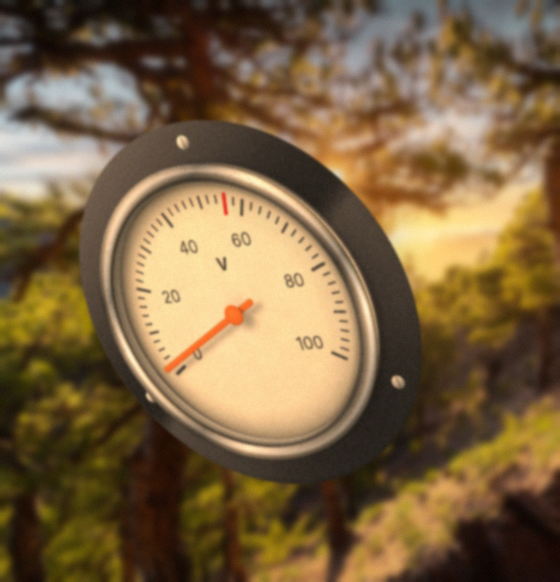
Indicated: {"value": 2, "unit": "V"}
